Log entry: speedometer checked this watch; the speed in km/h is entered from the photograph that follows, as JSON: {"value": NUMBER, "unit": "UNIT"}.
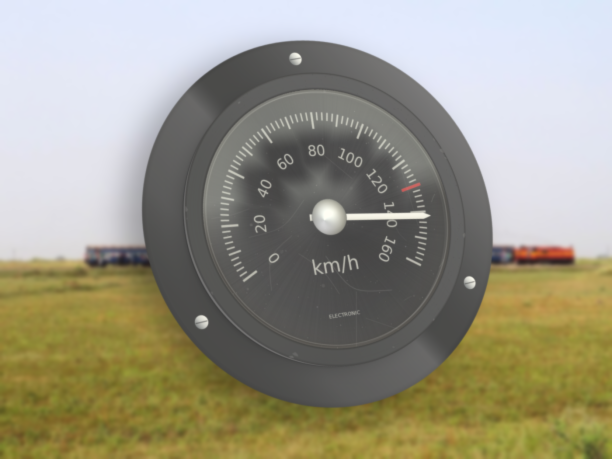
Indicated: {"value": 142, "unit": "km/h"}
